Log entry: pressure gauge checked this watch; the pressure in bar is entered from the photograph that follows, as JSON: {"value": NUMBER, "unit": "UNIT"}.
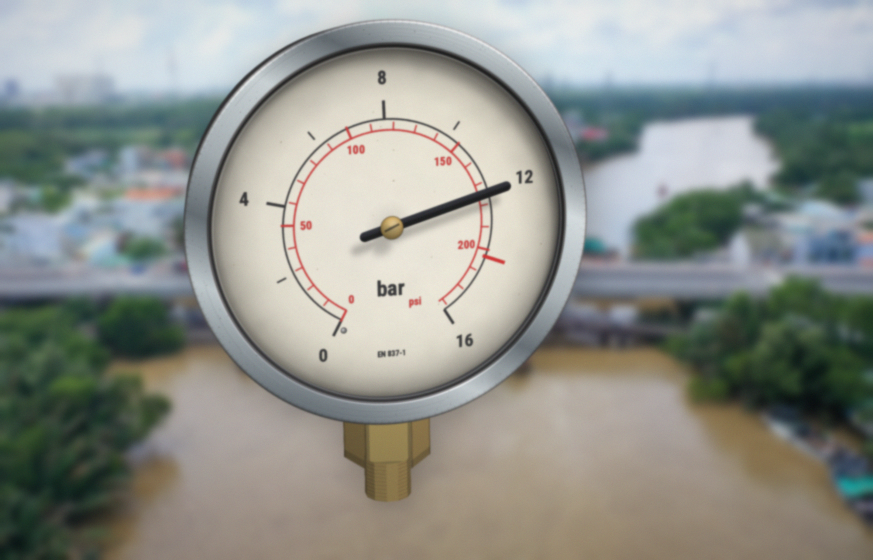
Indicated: {"value": 12, "unit": "bar"}
